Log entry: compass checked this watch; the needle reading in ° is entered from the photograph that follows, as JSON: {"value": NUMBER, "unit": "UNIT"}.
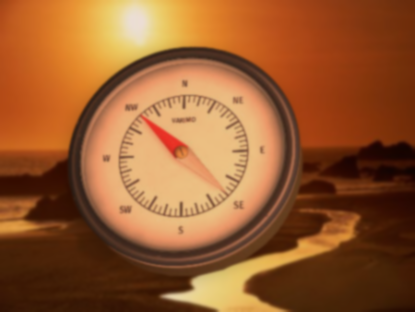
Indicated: {"value": 315, "unit": "°"}
